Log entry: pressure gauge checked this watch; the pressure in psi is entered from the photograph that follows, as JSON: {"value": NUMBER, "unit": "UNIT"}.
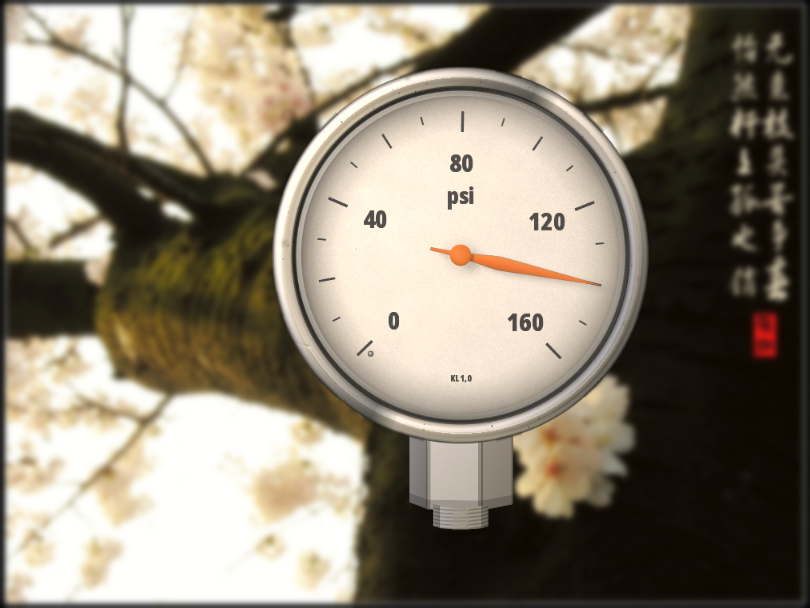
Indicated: {"value": 140, "unit": "psi"}
